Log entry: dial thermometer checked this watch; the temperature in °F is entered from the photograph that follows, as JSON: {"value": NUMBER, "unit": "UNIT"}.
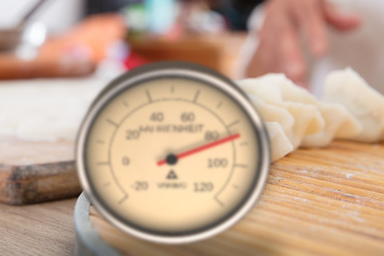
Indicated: {"value": 85, "unit": "°F"}
